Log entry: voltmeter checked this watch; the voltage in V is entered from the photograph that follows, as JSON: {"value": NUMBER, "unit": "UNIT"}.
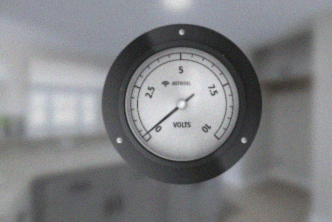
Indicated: {"value": 0.25, "unit": "V"}
